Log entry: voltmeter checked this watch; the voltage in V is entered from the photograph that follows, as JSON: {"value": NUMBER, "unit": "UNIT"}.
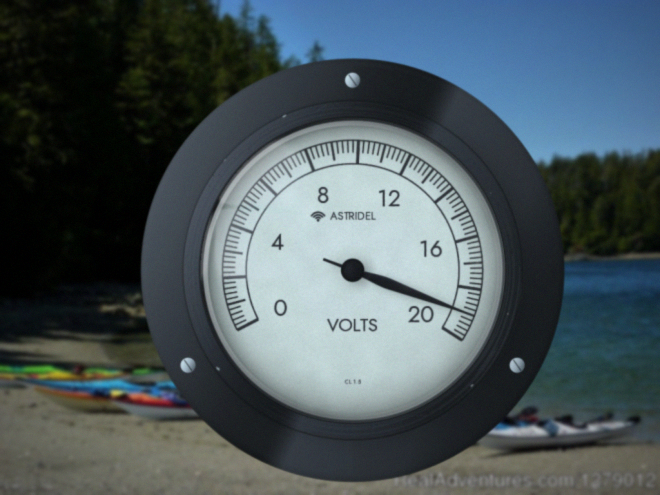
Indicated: {"value": 19, "unit": "V"}
